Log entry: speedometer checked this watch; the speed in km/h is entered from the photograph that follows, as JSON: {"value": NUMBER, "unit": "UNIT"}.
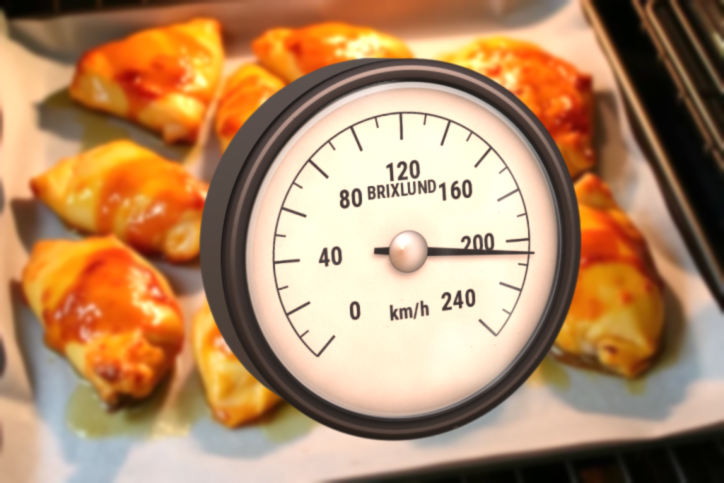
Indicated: {"value": 205, "unit": "km/h"}
